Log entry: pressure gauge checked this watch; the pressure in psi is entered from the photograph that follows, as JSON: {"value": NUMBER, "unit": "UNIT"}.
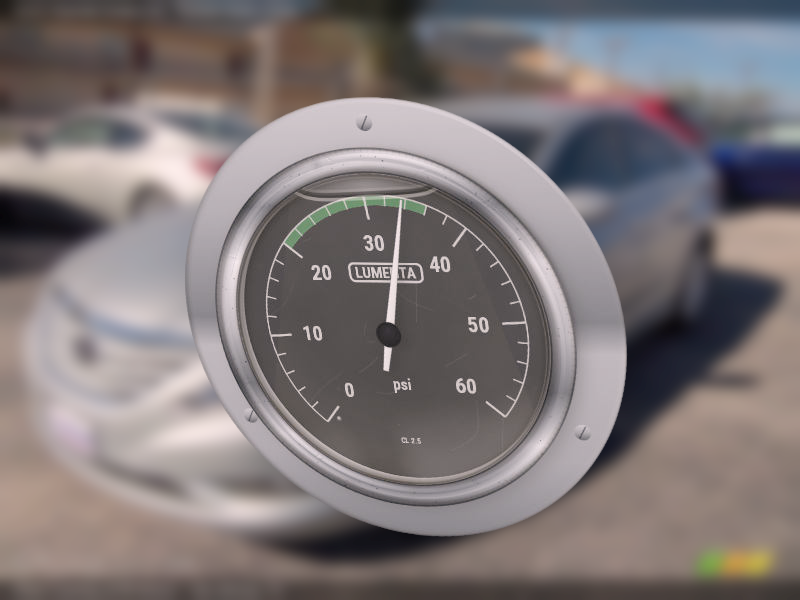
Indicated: {"value": 34, "unit": "psi"}
